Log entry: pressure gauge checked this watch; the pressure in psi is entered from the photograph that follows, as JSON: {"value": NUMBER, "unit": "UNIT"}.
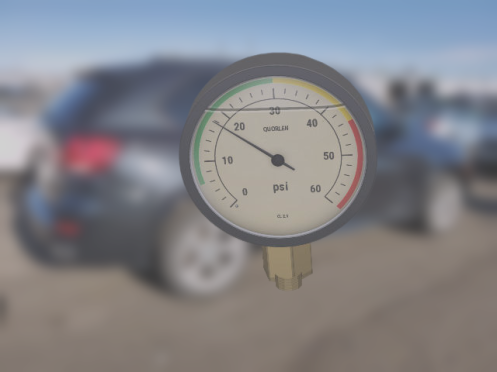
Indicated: {"value": 18, "unit": "psi"}
